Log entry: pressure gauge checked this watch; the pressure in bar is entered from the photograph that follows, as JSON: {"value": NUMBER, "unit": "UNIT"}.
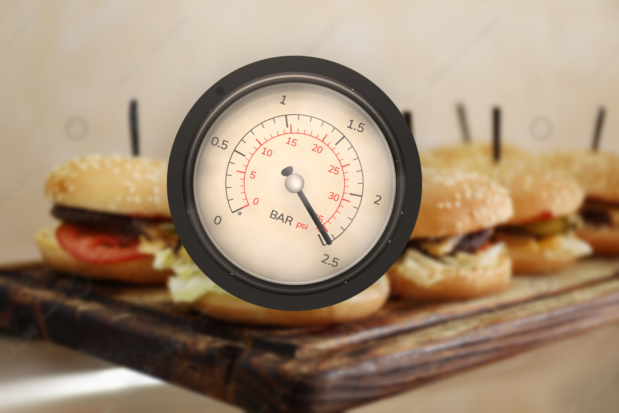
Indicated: {"value": 2.45, "unit": "bar"}
